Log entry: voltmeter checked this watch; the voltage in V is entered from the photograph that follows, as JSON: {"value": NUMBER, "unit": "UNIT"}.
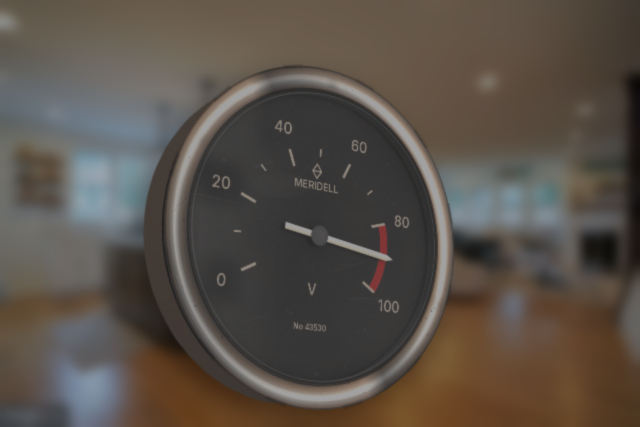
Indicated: {"value": 90, "unit": "V"}
